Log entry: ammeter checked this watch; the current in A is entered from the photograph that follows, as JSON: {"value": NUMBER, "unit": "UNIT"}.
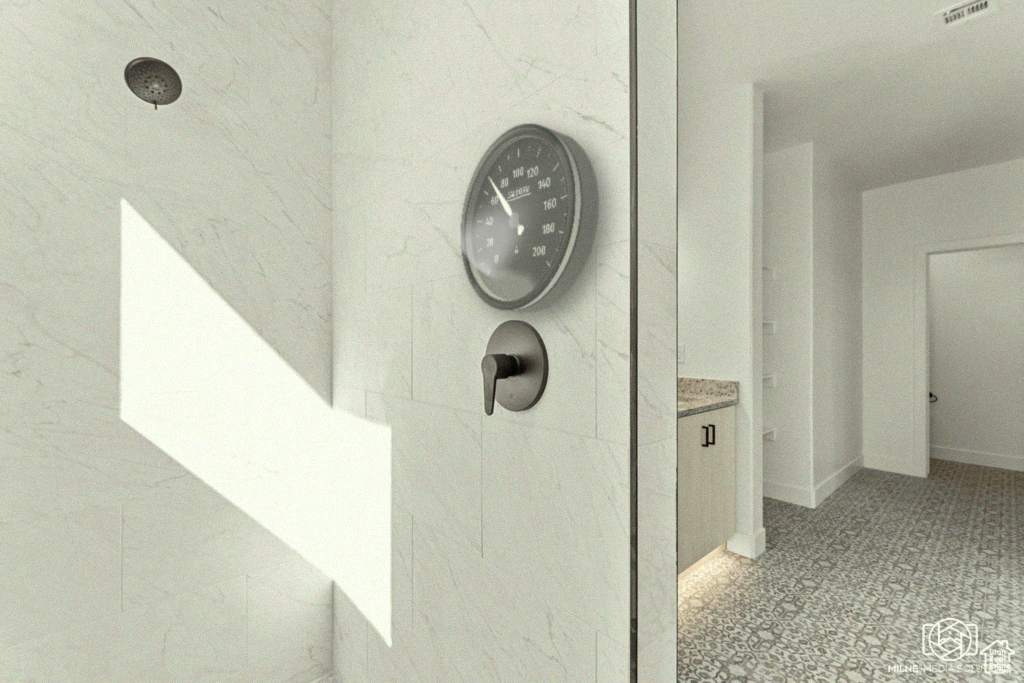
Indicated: {"value": 70, "unit": "A"}
